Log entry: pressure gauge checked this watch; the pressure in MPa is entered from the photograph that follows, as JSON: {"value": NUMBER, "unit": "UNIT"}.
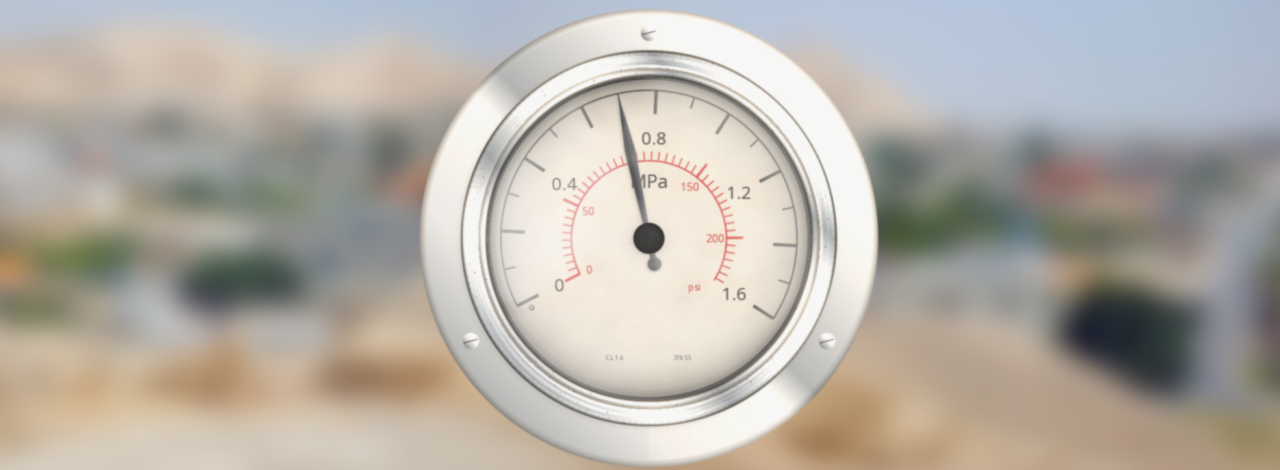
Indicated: {"value": 0.7, "unit": "MPa"}
